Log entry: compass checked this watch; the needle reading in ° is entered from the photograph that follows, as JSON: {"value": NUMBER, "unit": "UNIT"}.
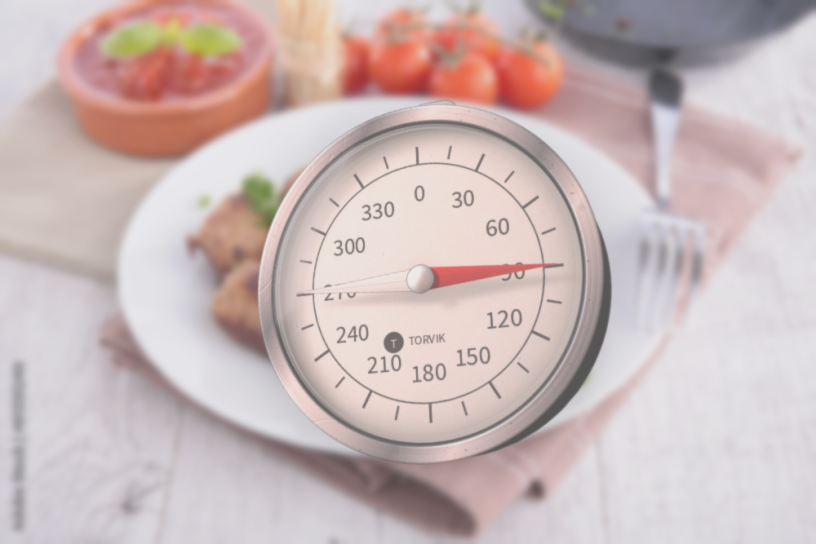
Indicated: {"value": 90, "unit": "°"}
